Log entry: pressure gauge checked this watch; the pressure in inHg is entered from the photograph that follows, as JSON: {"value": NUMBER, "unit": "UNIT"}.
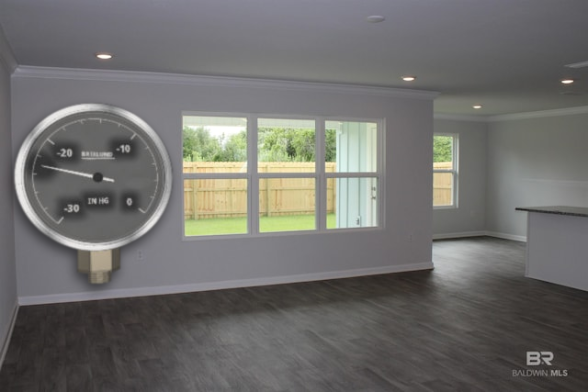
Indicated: {"value": -23, "unit": "inHg"}
